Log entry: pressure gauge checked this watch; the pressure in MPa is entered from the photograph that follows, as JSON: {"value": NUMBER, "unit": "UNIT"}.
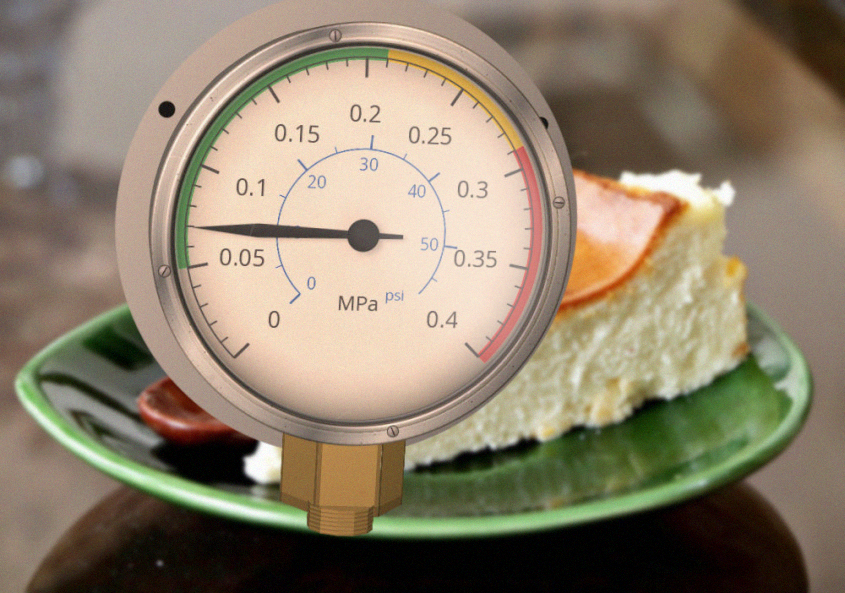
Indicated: {"value": 0.07, "unit": "MPa"}
